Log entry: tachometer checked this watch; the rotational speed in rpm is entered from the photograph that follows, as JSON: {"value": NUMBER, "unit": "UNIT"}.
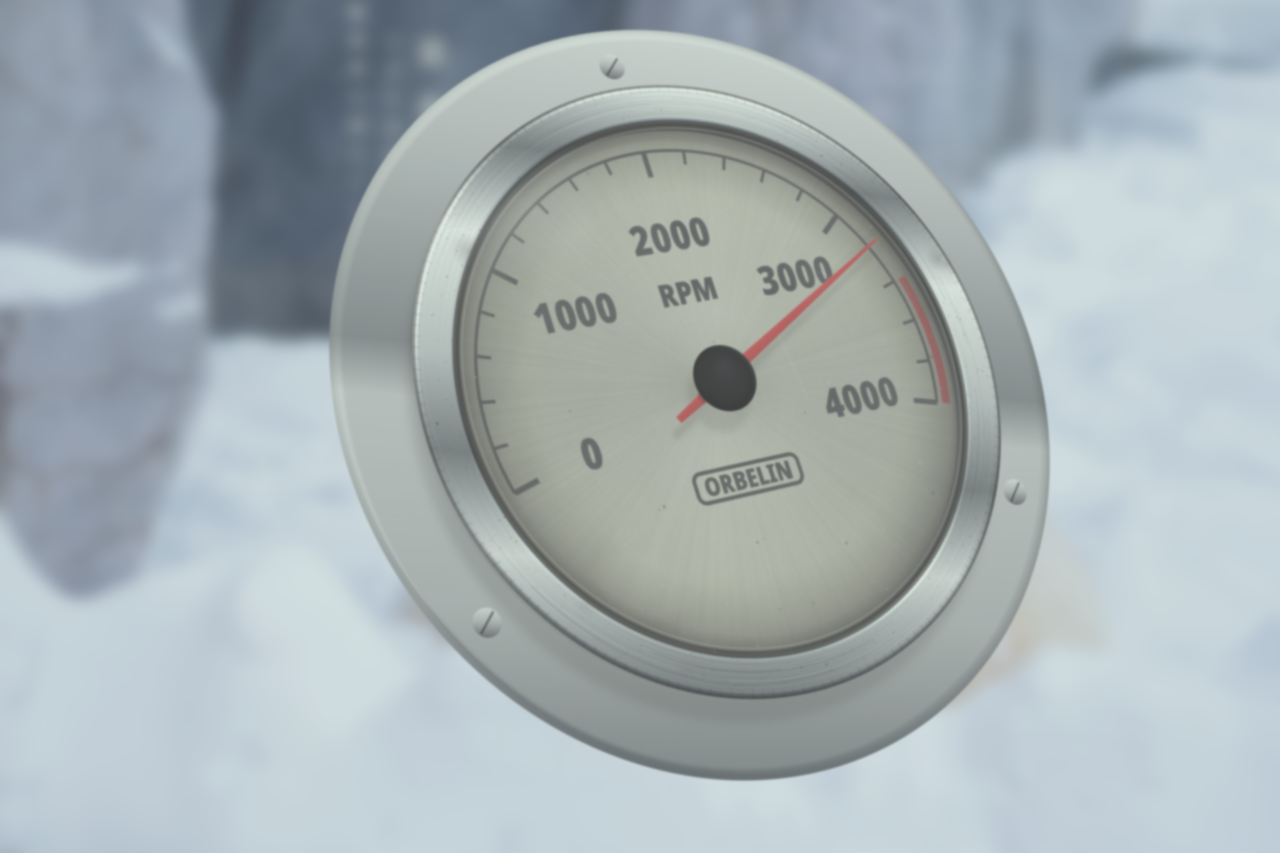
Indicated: {"value": 3200, "unit": "rpm"}
